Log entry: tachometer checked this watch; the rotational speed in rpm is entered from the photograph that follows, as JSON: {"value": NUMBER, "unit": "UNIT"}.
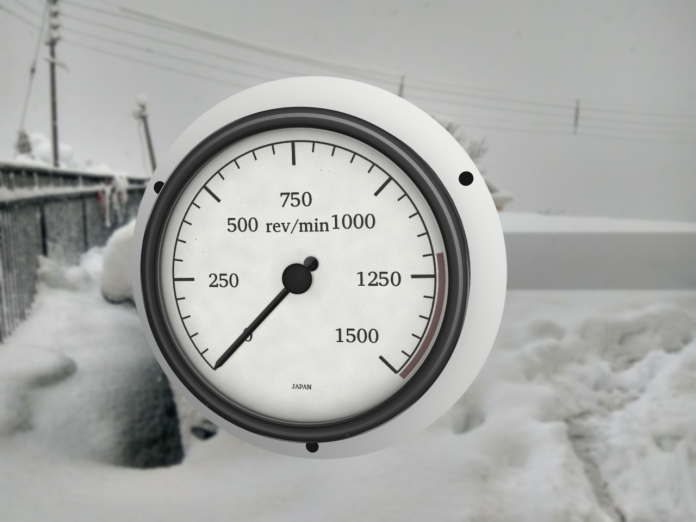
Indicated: {"value": 0, "unit": "rpm"}
